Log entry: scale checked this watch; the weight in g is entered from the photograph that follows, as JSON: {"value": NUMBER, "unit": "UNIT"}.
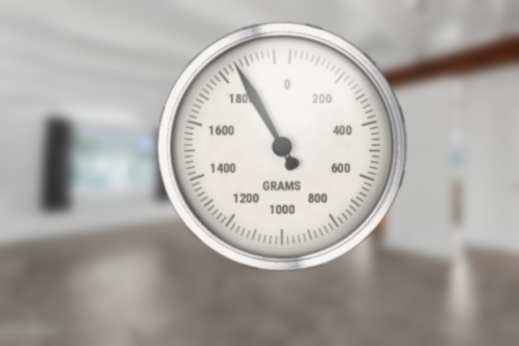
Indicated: {"value": 1860, "unit": "g"}
